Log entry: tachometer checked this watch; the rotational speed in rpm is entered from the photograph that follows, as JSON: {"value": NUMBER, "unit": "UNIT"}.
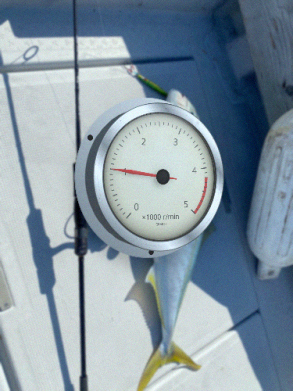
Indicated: {"value": 1000, "unit": "rpm"}
